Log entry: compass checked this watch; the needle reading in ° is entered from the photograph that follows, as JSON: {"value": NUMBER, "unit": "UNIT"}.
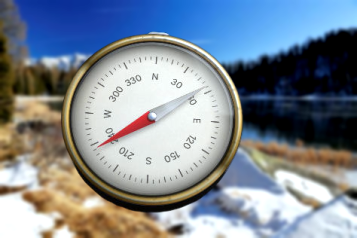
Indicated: {"value": 235, "unit": "°"}
